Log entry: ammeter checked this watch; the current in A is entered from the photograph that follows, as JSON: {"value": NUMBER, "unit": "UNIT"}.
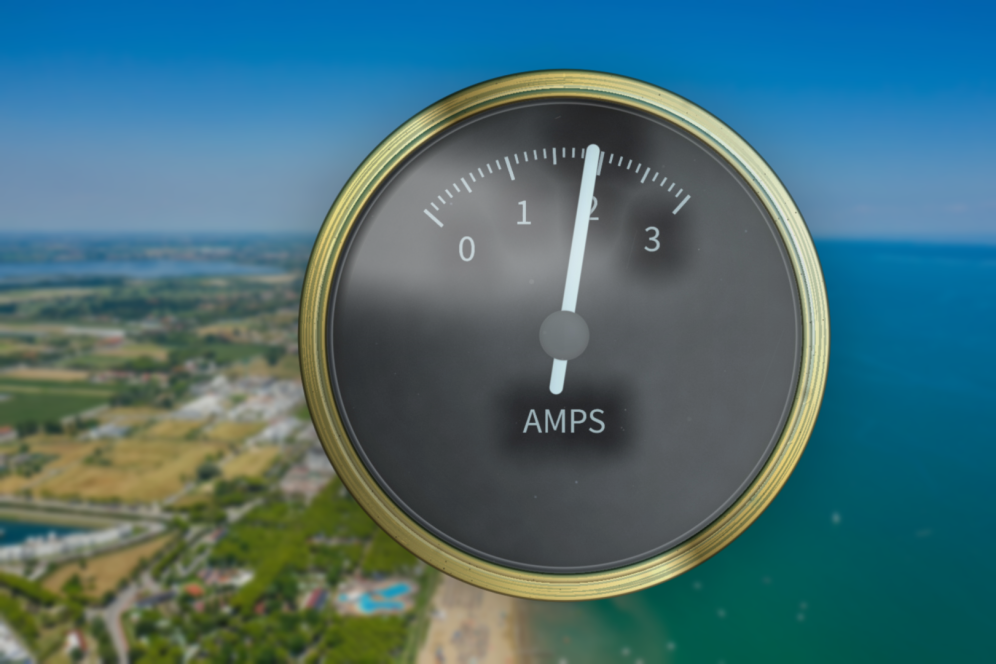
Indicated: {"value": 1.9, "unit": "A"}
